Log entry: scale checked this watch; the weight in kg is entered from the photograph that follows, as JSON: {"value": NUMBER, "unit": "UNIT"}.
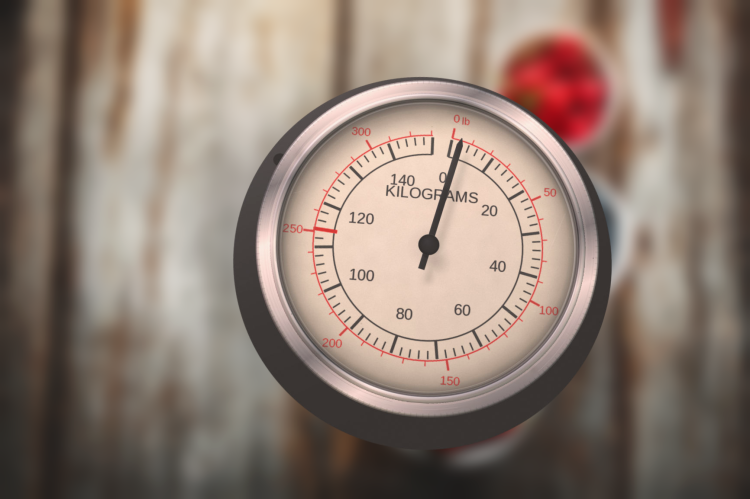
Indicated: {"value": 2, "unit": "kg"}
